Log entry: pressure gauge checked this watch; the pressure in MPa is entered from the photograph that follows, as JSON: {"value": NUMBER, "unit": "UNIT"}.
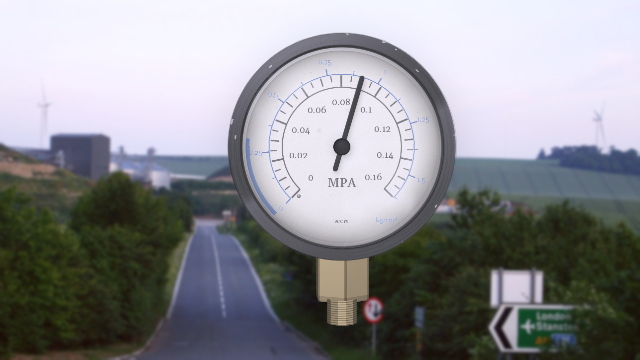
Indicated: {"value": 0.09, "unit": "MPa"}
